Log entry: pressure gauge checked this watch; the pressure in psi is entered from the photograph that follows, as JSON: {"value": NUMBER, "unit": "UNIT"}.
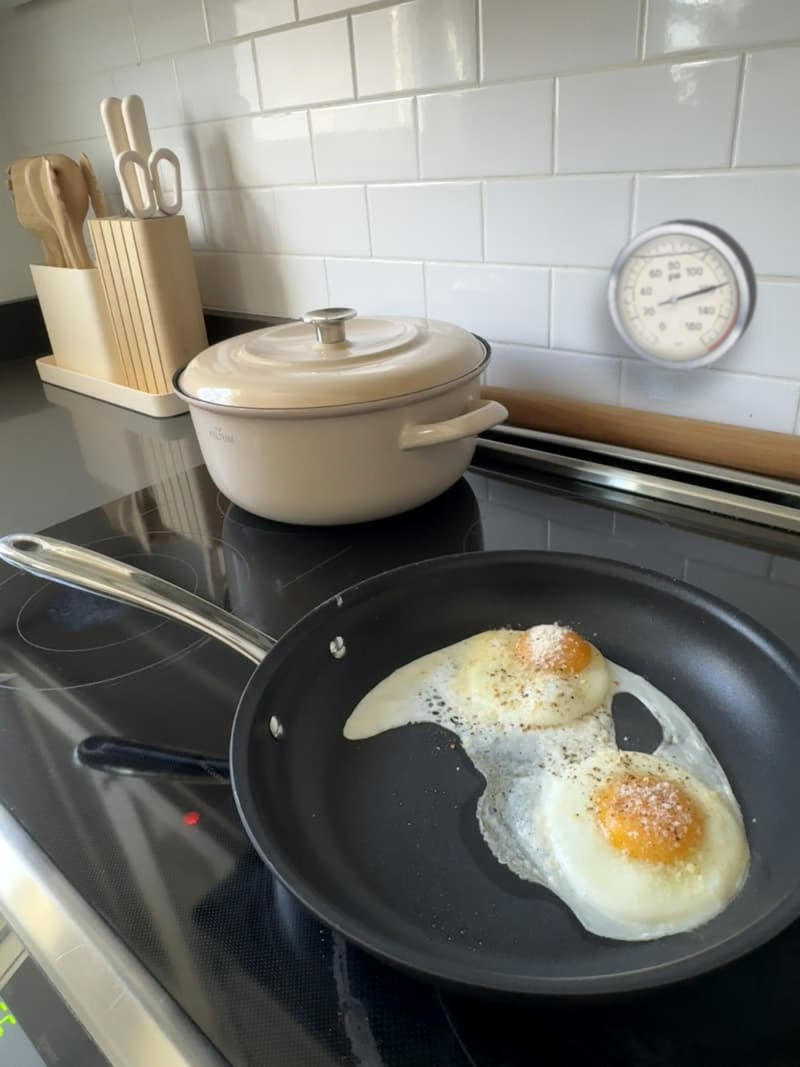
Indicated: {"value": 120, "unit": "psi"}
